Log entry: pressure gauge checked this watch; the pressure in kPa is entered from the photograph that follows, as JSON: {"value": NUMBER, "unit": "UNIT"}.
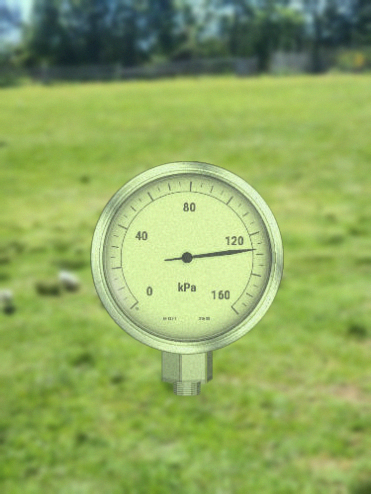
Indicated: {"value": 127.5, "unit": "kPa"}
